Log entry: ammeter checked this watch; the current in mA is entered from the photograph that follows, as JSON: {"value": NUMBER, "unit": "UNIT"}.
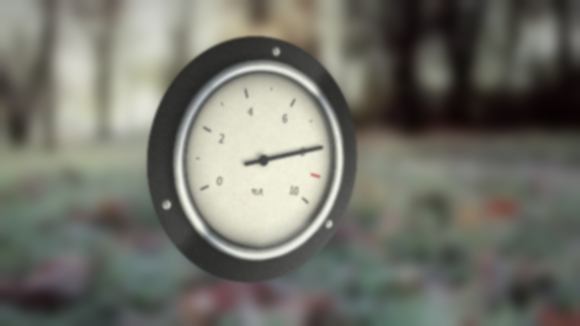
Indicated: {"value": 8, "unit": "mA"}
